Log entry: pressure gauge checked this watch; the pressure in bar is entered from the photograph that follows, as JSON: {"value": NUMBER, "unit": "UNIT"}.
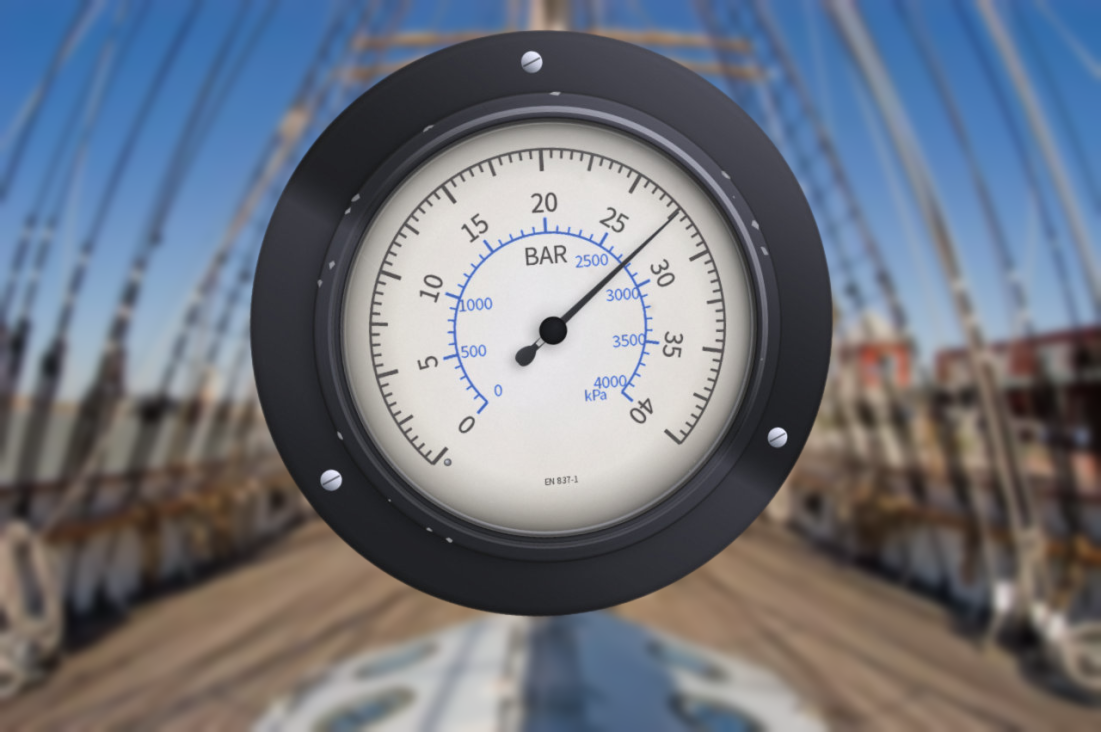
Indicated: {"value": 27.5, "unit": "bar"}
